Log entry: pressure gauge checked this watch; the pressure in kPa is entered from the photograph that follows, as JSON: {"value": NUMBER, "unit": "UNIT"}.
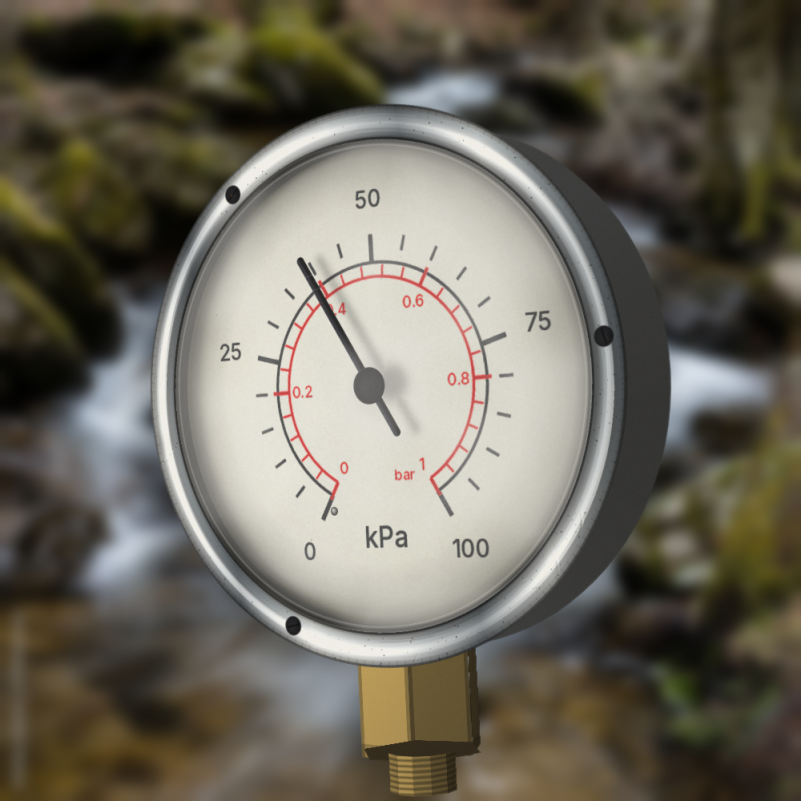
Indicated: {"value": 40, "unit": "kPa"}
